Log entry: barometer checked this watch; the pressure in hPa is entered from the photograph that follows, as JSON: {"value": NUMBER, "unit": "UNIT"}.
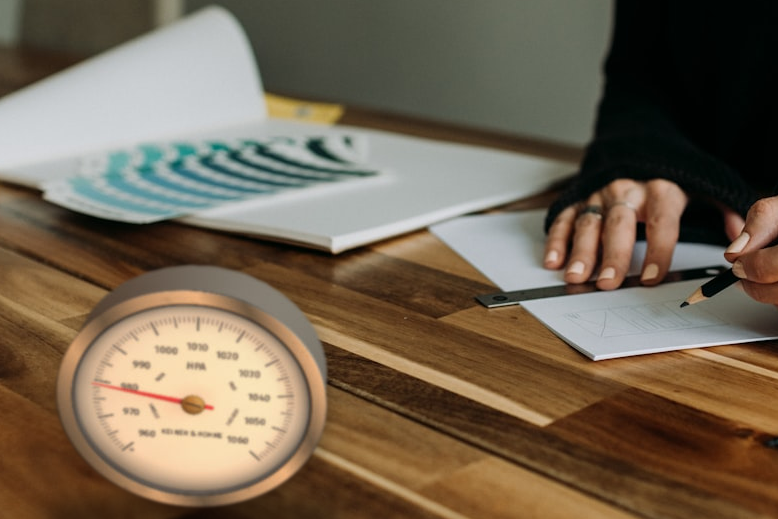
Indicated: {"value": 980, "unit": "hPa"}
